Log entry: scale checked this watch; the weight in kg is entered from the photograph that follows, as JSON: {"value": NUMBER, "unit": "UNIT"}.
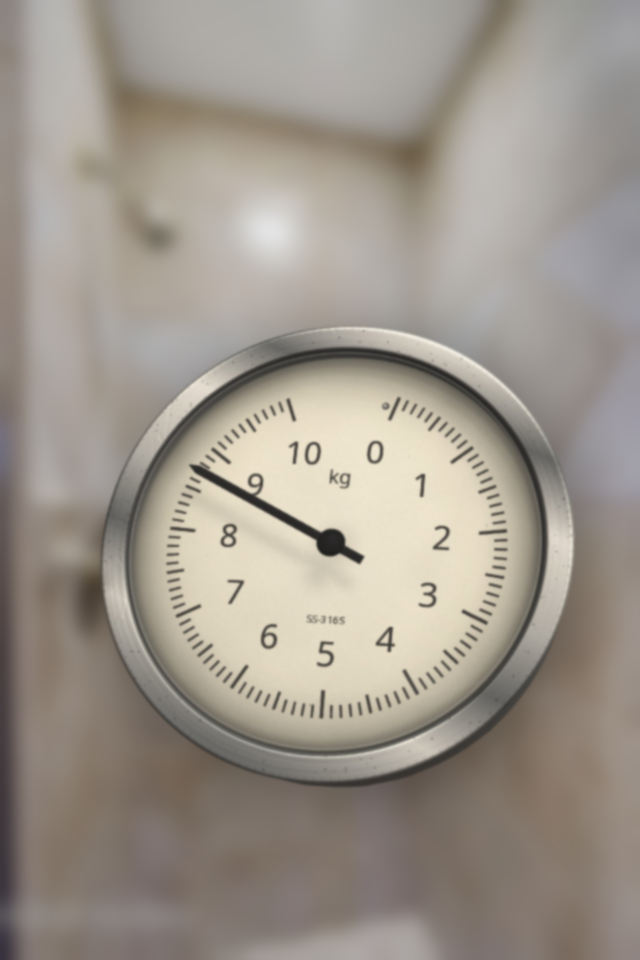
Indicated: {"value": 8.7, "unit": "kg"}
